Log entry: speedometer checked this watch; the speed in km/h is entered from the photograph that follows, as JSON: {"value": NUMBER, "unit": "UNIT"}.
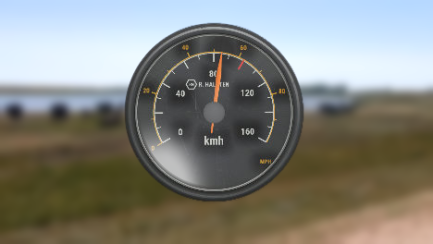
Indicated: {"value": 85, "unit": "km/h"}
